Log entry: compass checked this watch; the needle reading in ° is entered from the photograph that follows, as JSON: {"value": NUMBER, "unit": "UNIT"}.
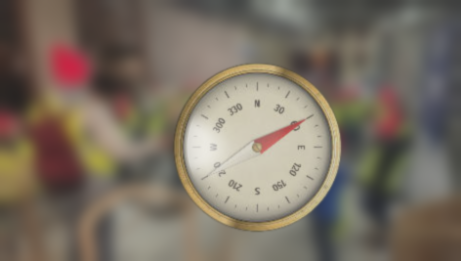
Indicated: {"value": 60, "unit": "°"}
